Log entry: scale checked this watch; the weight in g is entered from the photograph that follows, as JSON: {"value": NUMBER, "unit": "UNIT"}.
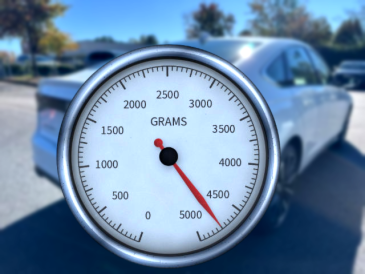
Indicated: {"value": 4750, "unit": "g"}
